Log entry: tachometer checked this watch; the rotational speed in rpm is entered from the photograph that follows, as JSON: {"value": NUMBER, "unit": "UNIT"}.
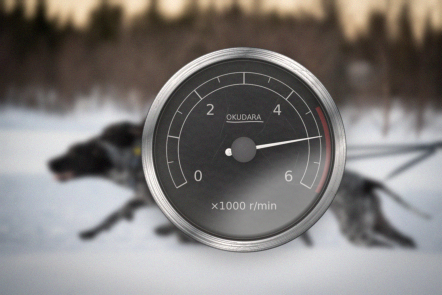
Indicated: {"value": 5000, "unit": "rpm"}
